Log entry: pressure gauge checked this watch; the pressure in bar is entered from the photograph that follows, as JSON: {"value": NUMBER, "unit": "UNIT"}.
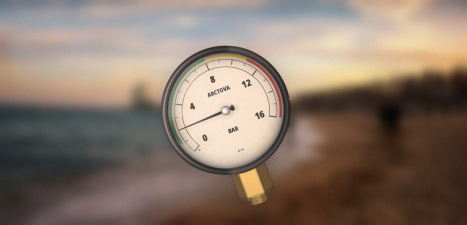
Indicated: {"value": 2, "unit": "bar"}
